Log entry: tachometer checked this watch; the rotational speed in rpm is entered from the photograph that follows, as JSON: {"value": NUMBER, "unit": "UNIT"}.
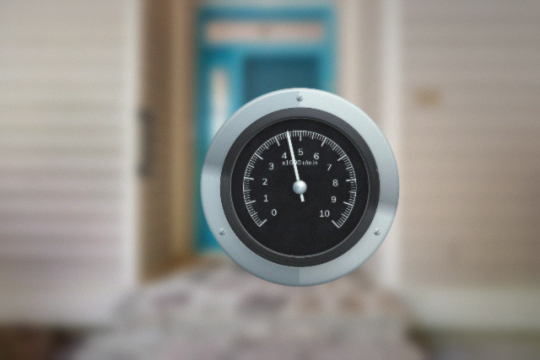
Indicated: {"value": 4500, "unit": "rpm"}
